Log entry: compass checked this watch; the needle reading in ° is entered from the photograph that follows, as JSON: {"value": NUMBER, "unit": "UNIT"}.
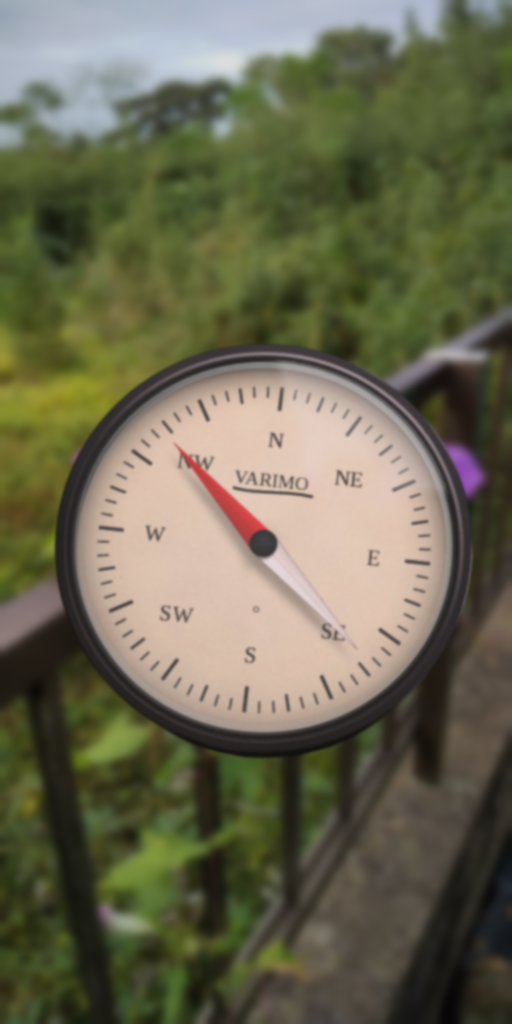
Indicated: {"value": 312.5, "unit": "°"}
